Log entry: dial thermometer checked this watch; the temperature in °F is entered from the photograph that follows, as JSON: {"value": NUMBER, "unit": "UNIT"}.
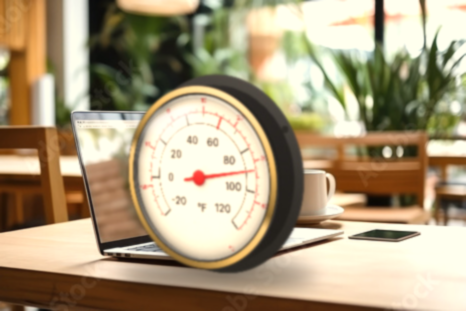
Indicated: {"value": 90, "unit": "°F"}
